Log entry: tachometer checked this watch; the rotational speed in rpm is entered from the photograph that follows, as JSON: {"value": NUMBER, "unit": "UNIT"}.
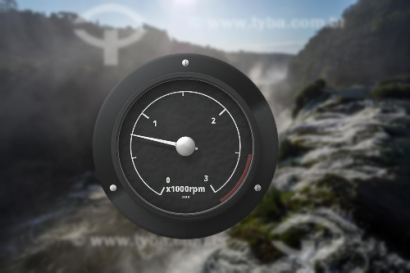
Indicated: {"value": 750, "unit": "rpm"}
